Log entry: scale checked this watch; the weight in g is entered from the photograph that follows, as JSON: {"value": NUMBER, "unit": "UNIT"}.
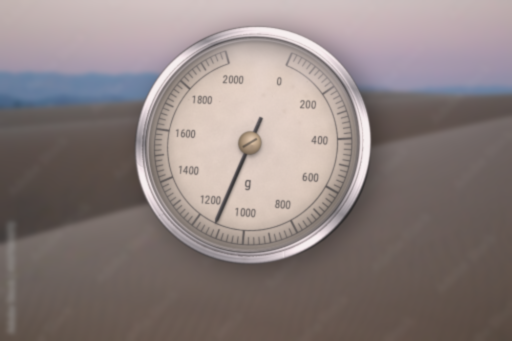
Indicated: {"value": 1120, "unit": "g"}
